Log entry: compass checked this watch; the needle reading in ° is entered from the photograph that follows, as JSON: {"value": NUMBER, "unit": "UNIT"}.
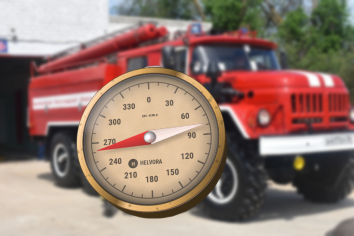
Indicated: {"value": 260, "unit": "°"}
